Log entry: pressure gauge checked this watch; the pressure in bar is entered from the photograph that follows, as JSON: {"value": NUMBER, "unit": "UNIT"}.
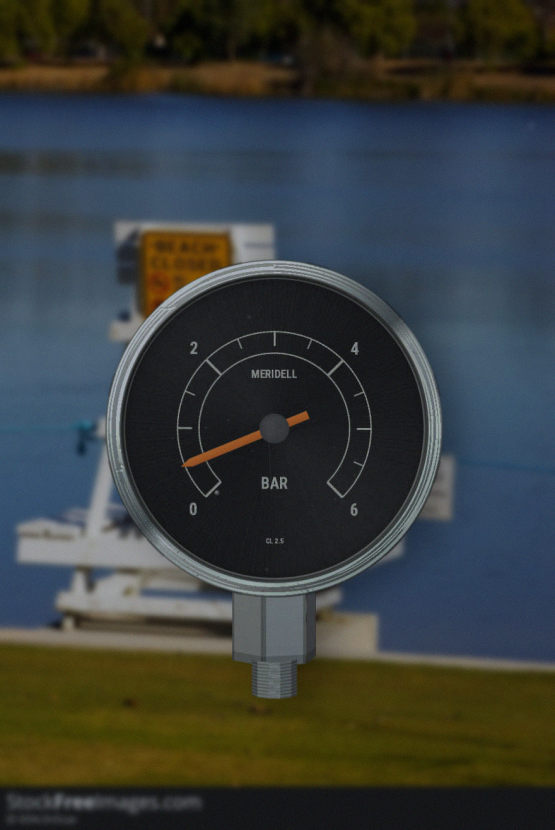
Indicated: {"value": 0.5, "unit": "bar"}
